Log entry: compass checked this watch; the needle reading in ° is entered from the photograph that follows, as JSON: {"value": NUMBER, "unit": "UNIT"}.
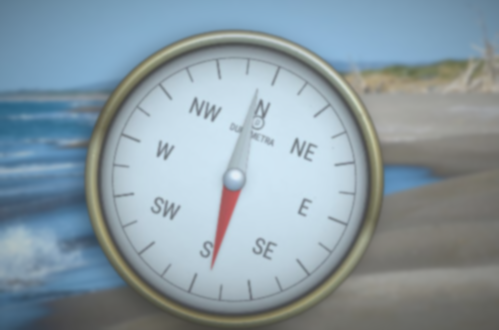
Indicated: {"value": 172.5, "unit": "°"}
